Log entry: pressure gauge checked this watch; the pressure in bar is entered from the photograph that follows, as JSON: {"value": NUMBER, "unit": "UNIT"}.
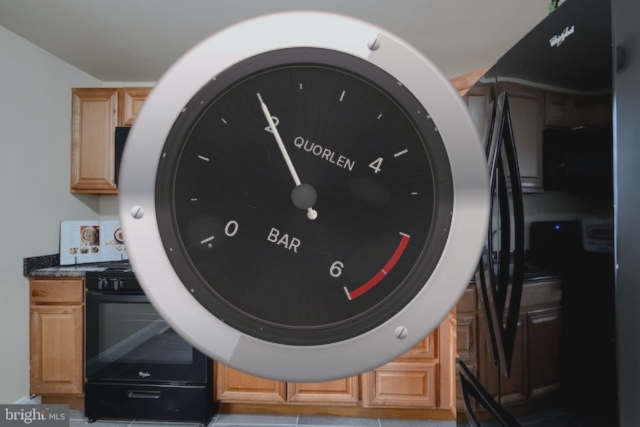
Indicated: {"value": 2, "unit": "bar"}
